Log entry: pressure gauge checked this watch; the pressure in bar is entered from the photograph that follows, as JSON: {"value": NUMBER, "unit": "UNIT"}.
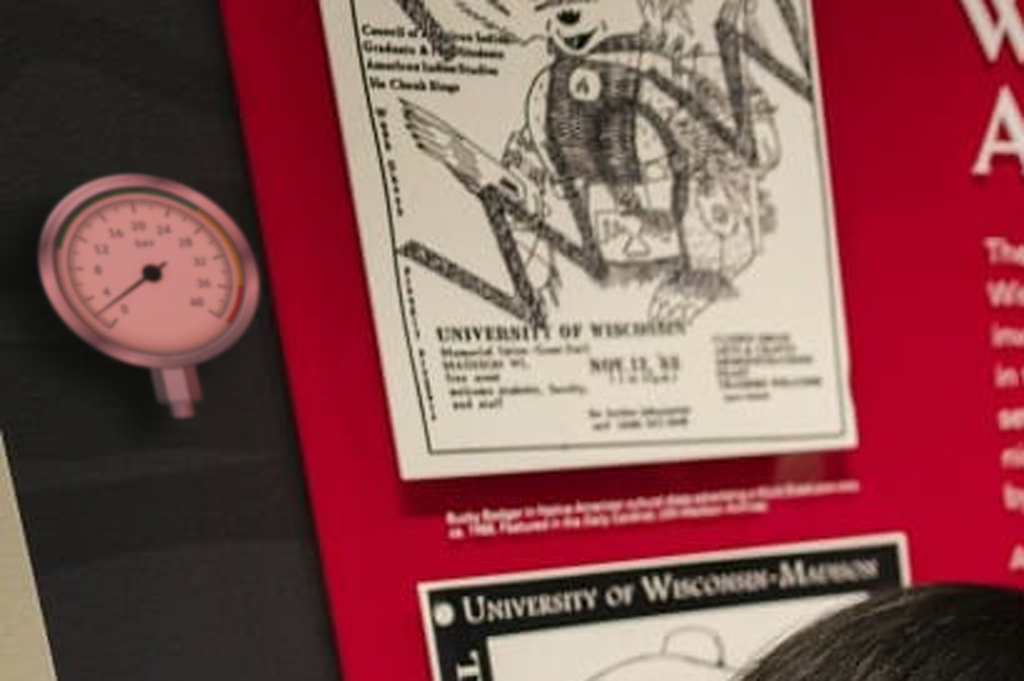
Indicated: {"value": 2, "unit": "bar"}
